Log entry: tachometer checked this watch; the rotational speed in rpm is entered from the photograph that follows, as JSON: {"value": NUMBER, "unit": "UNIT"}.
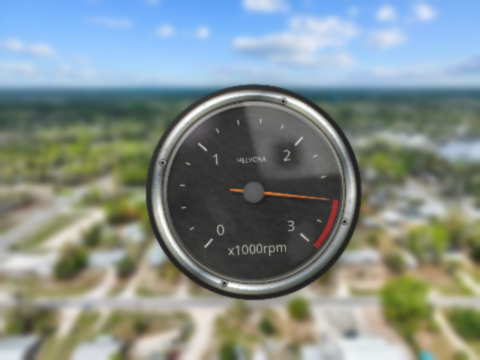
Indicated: {"value": 2600, "unit": "rpm"}
